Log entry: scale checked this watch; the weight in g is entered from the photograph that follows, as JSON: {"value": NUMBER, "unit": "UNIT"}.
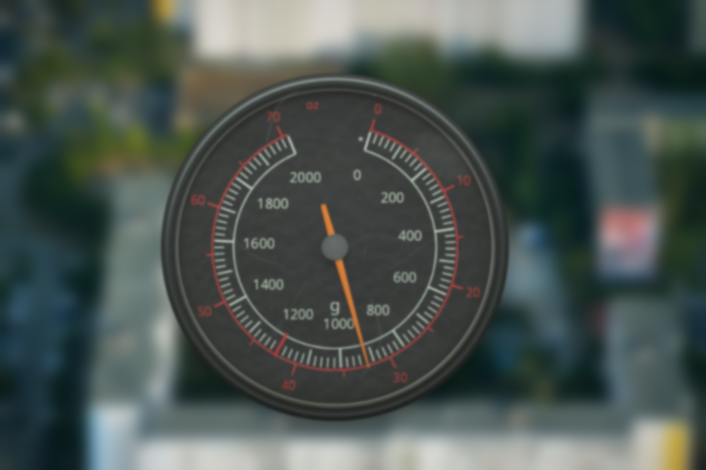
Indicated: {"value": 920, "unit": "g"}
